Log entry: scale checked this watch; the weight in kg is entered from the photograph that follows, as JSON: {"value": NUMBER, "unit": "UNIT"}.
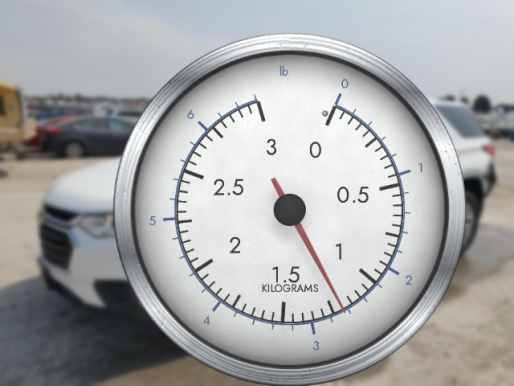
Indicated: {"value": 1.2, "unit": "kg"}
